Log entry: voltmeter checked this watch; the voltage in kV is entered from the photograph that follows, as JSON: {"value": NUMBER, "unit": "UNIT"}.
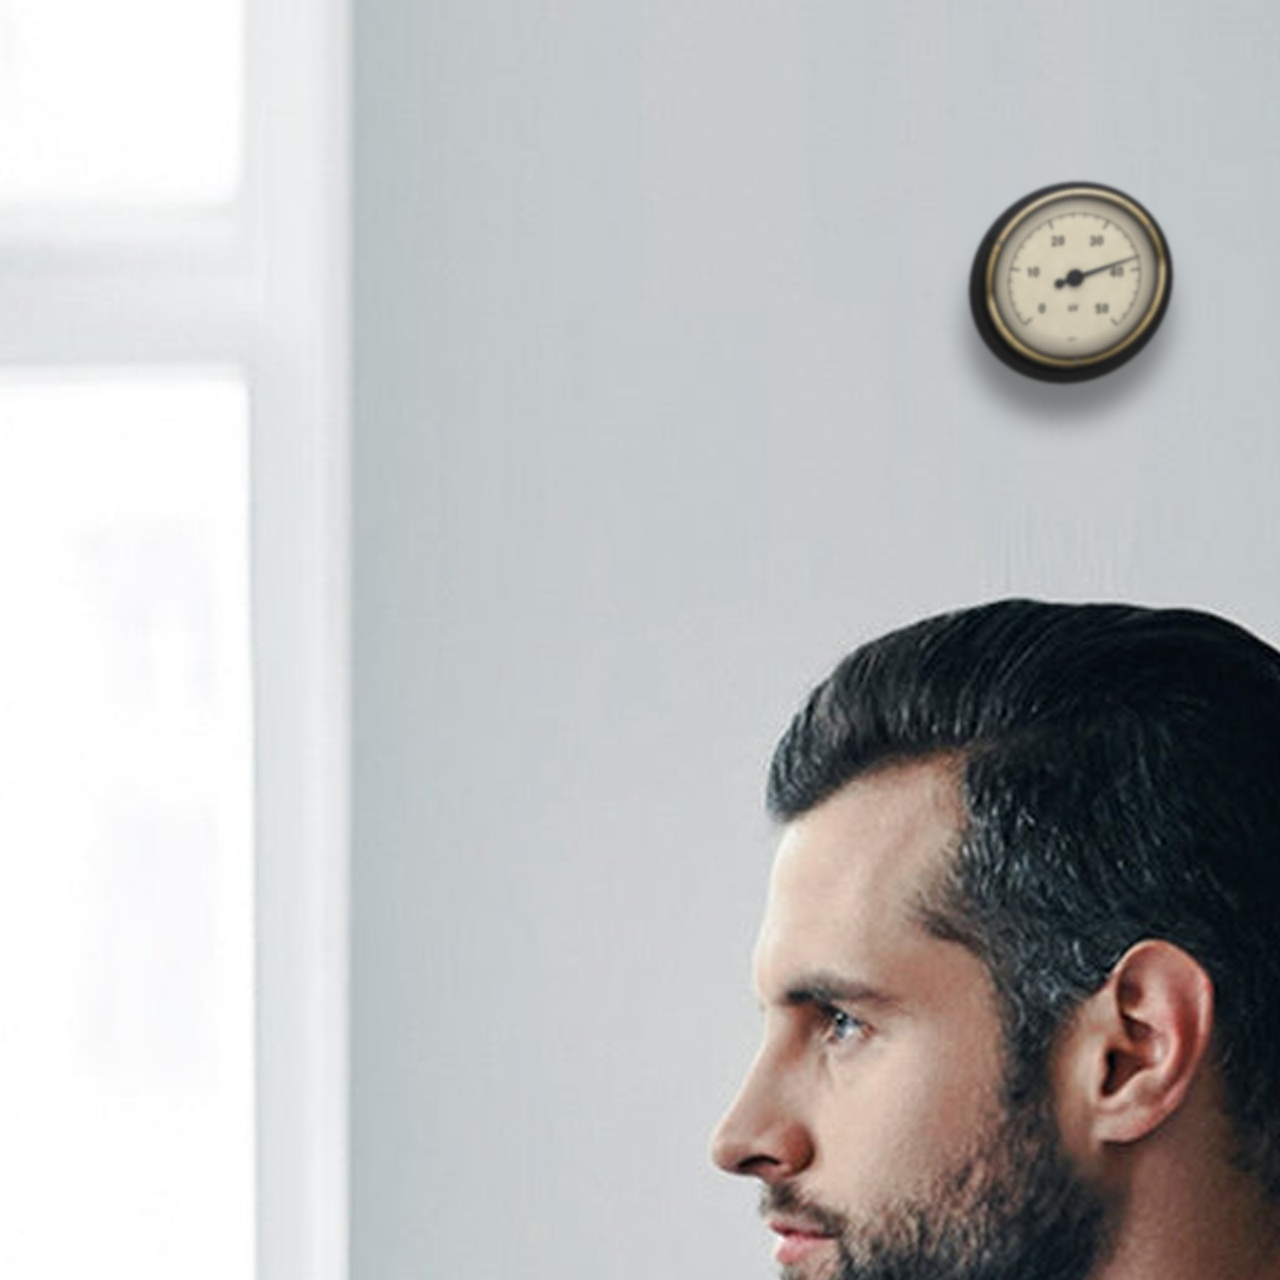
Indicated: {"value": 38, "unit": "kV"}
